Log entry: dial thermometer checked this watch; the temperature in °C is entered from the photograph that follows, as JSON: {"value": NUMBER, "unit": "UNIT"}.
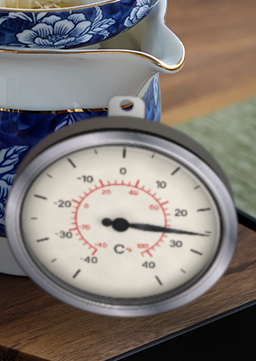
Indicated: {"value": 25, "unit": "°C"}
